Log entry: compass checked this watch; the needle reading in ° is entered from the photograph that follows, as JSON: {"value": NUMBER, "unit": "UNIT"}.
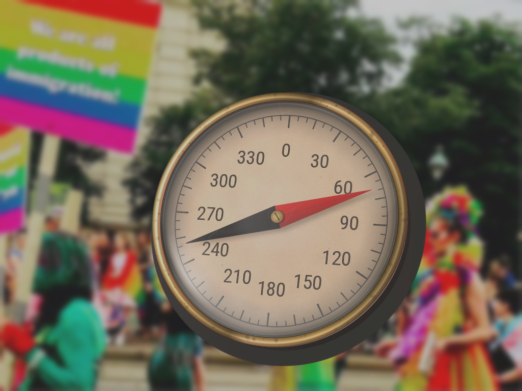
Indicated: {"value": 70, "unit": "°"}
